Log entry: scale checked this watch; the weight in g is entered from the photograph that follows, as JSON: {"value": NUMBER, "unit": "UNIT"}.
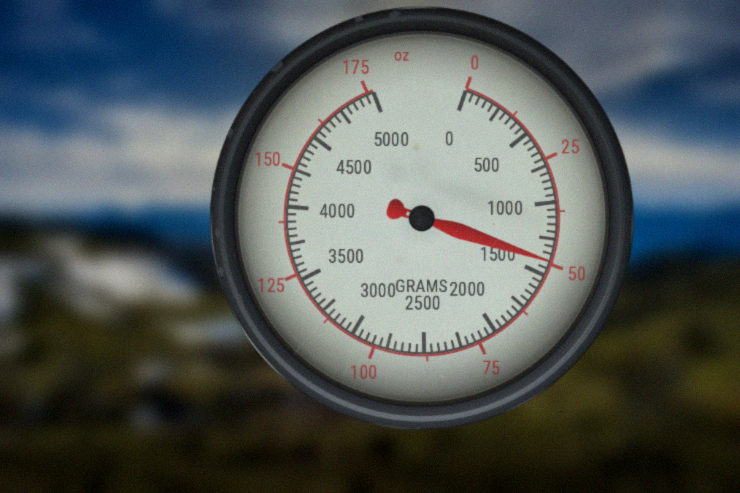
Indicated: {"value": 1400, "unit": "g"}
